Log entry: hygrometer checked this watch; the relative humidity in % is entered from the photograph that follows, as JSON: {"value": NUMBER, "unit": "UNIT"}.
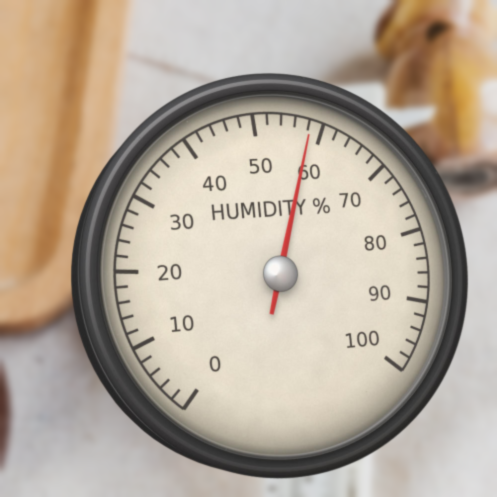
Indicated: {"value": 58, "unit": "%"}
